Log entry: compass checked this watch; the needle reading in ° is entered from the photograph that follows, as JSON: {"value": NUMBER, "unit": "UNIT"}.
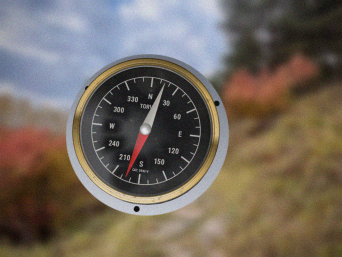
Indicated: {"value": 195, "unit": "°"}
